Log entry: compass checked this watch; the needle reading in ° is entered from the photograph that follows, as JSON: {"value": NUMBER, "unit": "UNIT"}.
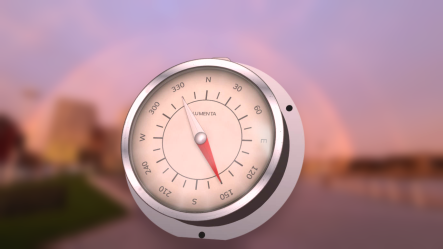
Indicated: {"value": 150, "unit": "°"}
